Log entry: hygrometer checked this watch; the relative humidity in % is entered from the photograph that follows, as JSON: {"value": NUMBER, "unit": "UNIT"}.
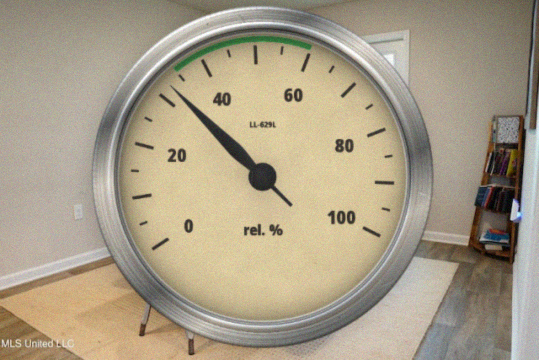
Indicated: {"value": 32.5, "unit": "%"}
